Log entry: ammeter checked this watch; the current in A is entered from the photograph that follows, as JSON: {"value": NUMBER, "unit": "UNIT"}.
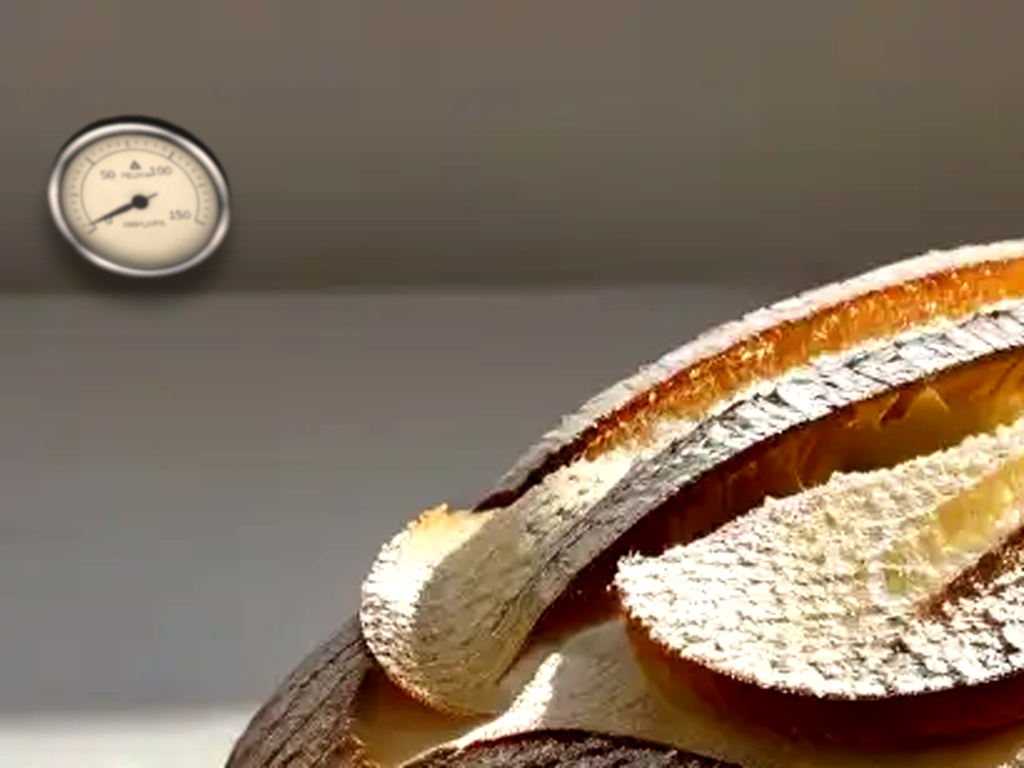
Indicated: {"value": 5, "unit": "A"}
